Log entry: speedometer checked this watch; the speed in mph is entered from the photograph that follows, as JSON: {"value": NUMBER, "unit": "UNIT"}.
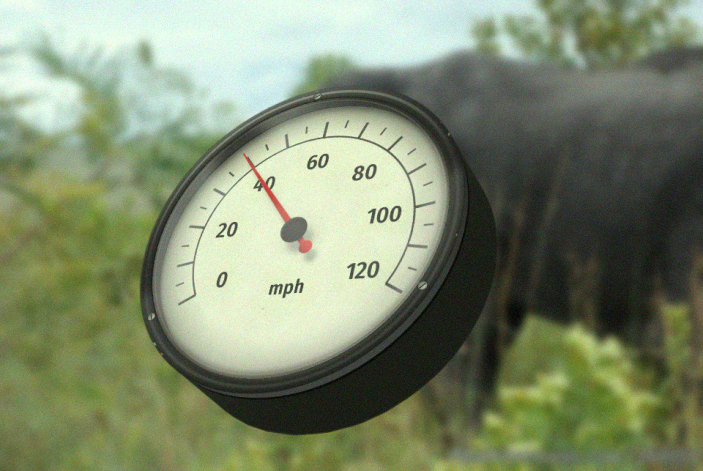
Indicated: {"value": 40, "unit": "mph"}
